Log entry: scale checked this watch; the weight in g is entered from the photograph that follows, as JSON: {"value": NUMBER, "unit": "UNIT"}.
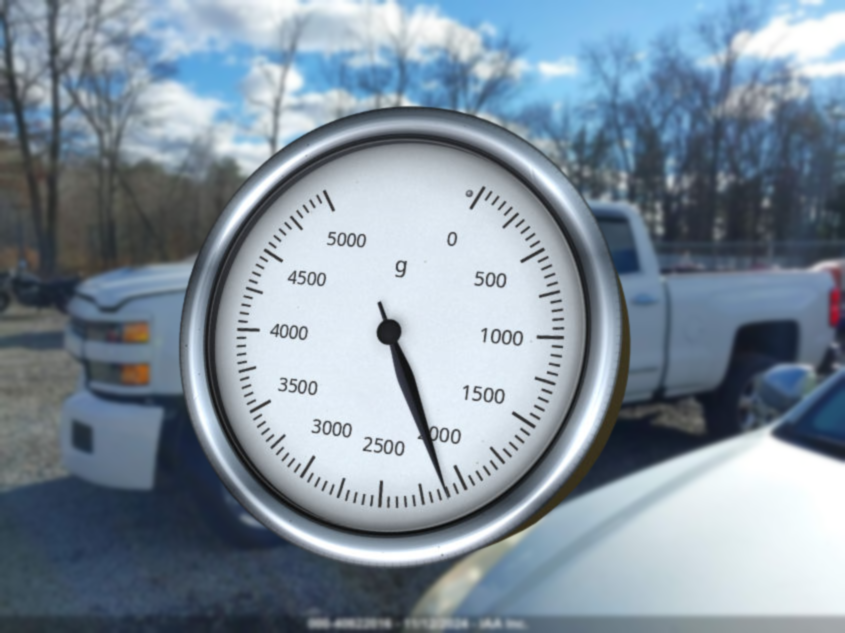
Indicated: {"value": 2100, "unit": "g"}
